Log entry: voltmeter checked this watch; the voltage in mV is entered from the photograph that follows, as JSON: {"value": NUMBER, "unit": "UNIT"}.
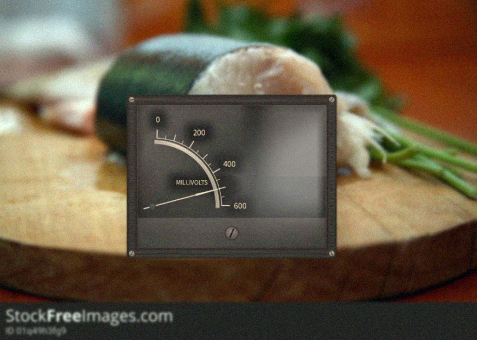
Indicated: {"value": 500, "unit": "mV"}
